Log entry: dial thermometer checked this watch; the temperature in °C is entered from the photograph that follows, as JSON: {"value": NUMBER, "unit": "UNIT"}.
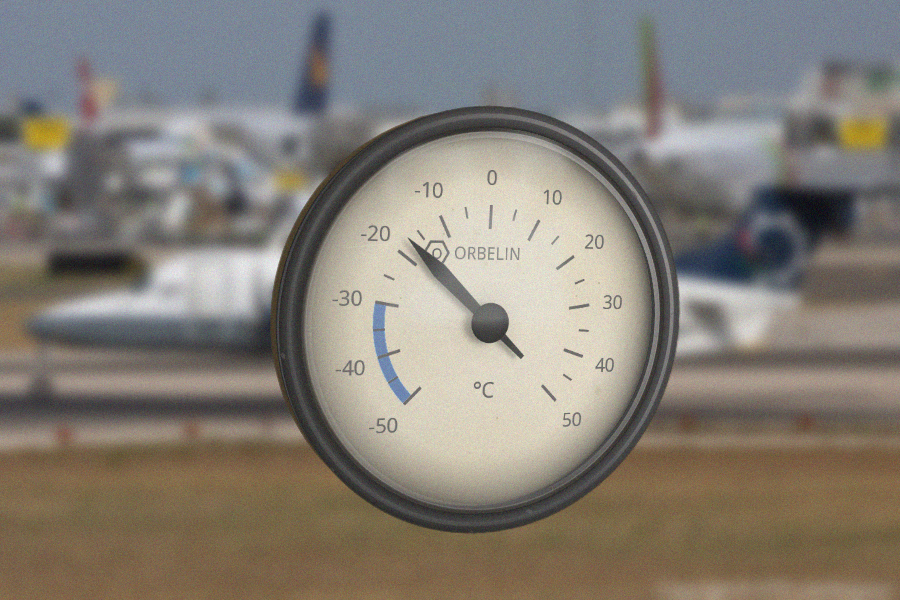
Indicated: {"value": -17.5, "unit": "°C"}
